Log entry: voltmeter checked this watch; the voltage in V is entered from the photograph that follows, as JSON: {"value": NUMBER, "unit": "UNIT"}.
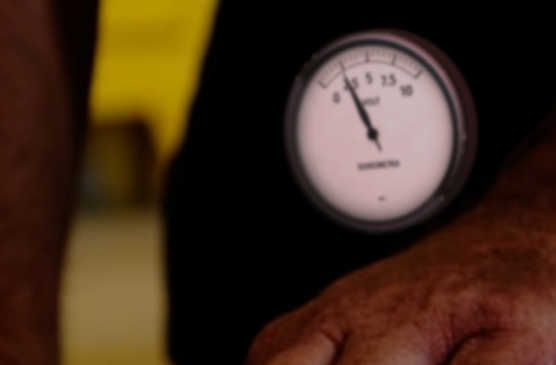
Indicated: {"value": 2.5, "unit": "V"}
